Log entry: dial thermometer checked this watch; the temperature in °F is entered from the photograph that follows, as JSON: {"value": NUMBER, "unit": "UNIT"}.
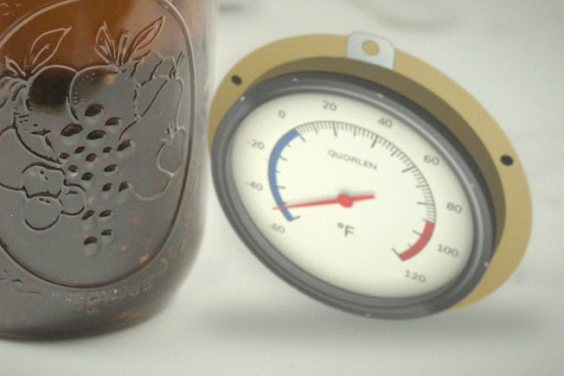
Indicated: {"value": -50, "unit": "°F"}
